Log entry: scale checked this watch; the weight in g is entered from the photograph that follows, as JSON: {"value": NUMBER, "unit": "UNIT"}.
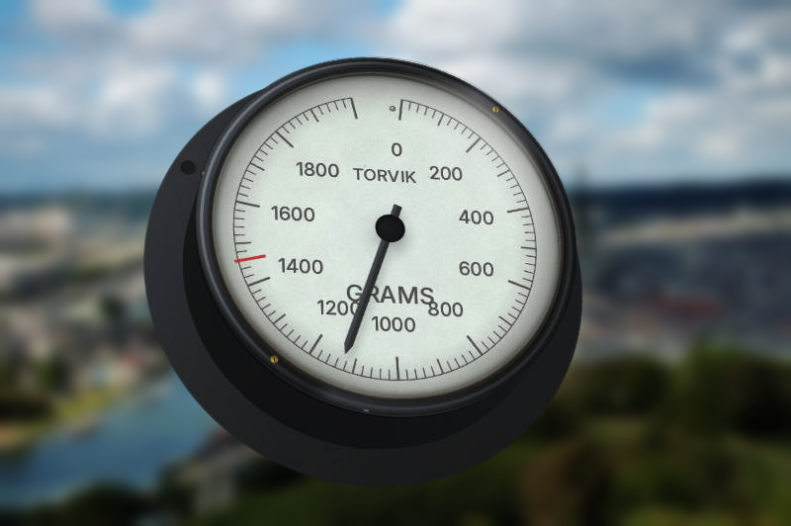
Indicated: {"value": 1130, "unit": "g"}
